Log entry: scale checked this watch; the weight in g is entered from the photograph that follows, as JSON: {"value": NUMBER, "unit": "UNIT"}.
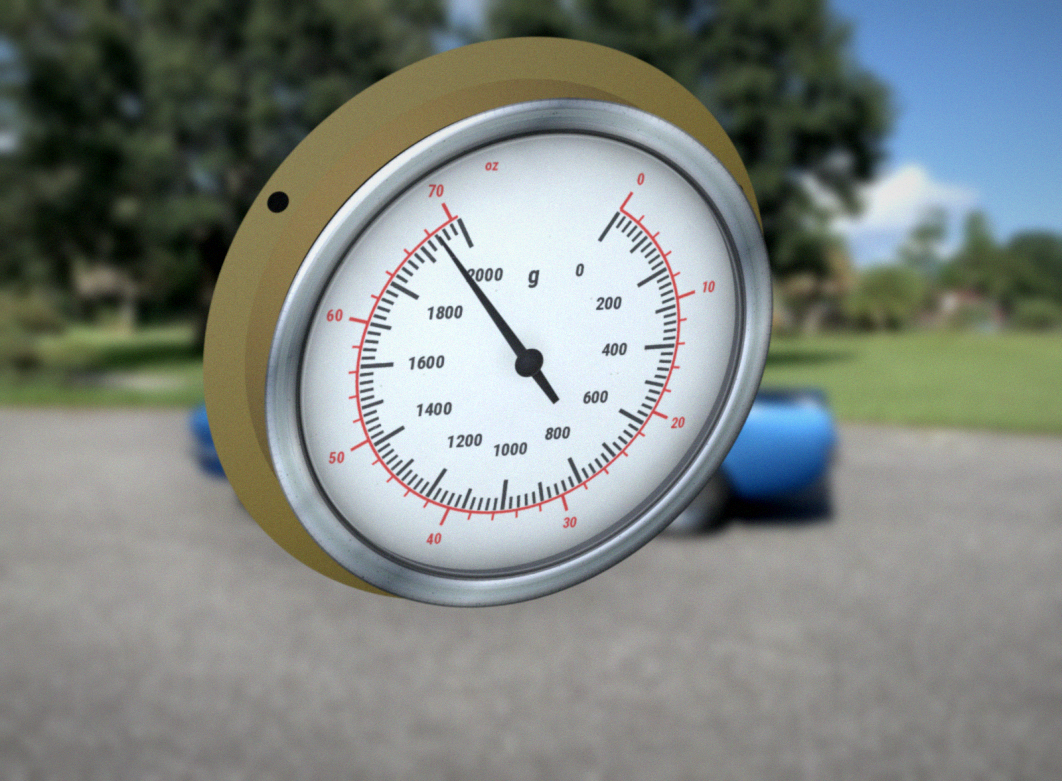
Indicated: {"value": 1940, "unit": "g"}
